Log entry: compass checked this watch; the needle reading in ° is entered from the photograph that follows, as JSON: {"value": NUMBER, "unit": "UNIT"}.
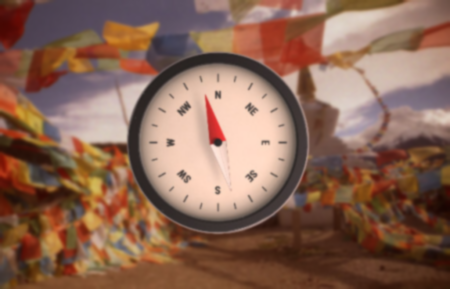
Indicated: {"value": 345, "unit": "°"}
